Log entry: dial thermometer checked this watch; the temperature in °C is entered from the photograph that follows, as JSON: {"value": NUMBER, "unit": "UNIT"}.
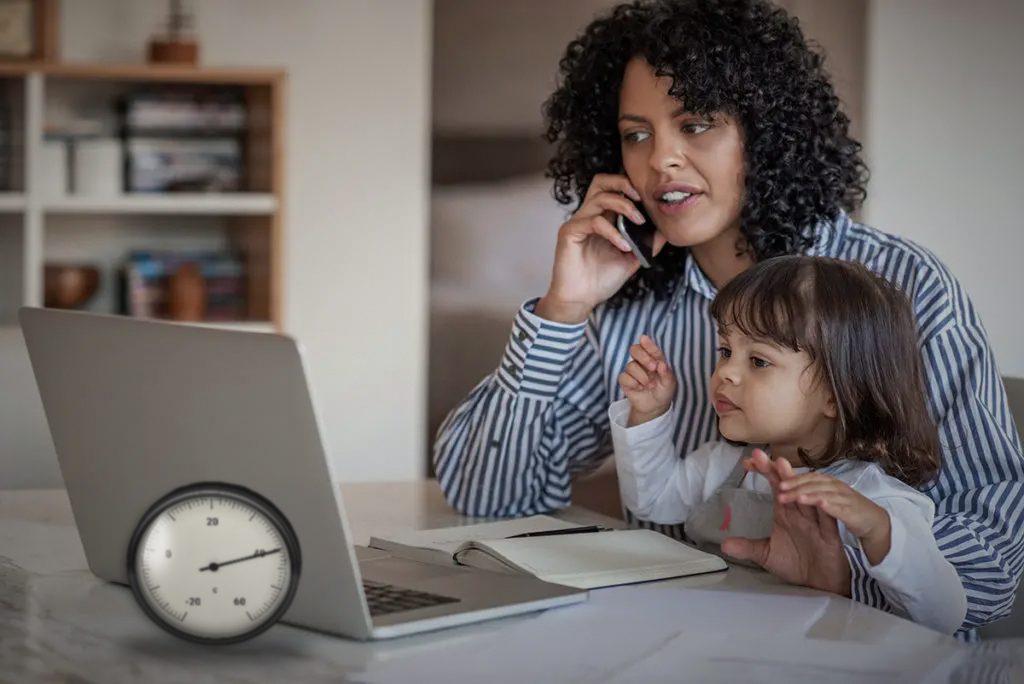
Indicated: {"value": 40, "unit": "°C"}
